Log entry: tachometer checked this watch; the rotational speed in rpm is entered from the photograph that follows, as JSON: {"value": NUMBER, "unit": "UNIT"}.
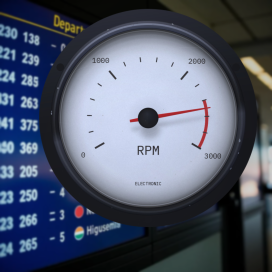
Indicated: {"value": 2500, "unit": "rpm"}
